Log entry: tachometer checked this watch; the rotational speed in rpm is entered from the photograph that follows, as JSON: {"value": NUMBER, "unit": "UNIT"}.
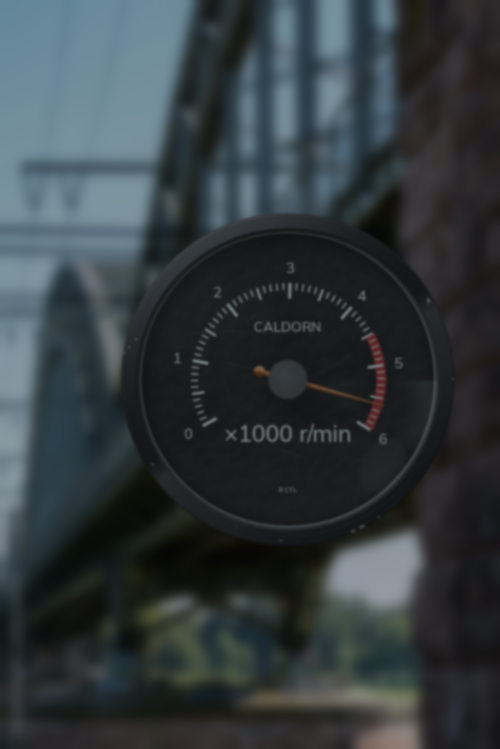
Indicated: {"value": 5600, "unit": "rpm"}
